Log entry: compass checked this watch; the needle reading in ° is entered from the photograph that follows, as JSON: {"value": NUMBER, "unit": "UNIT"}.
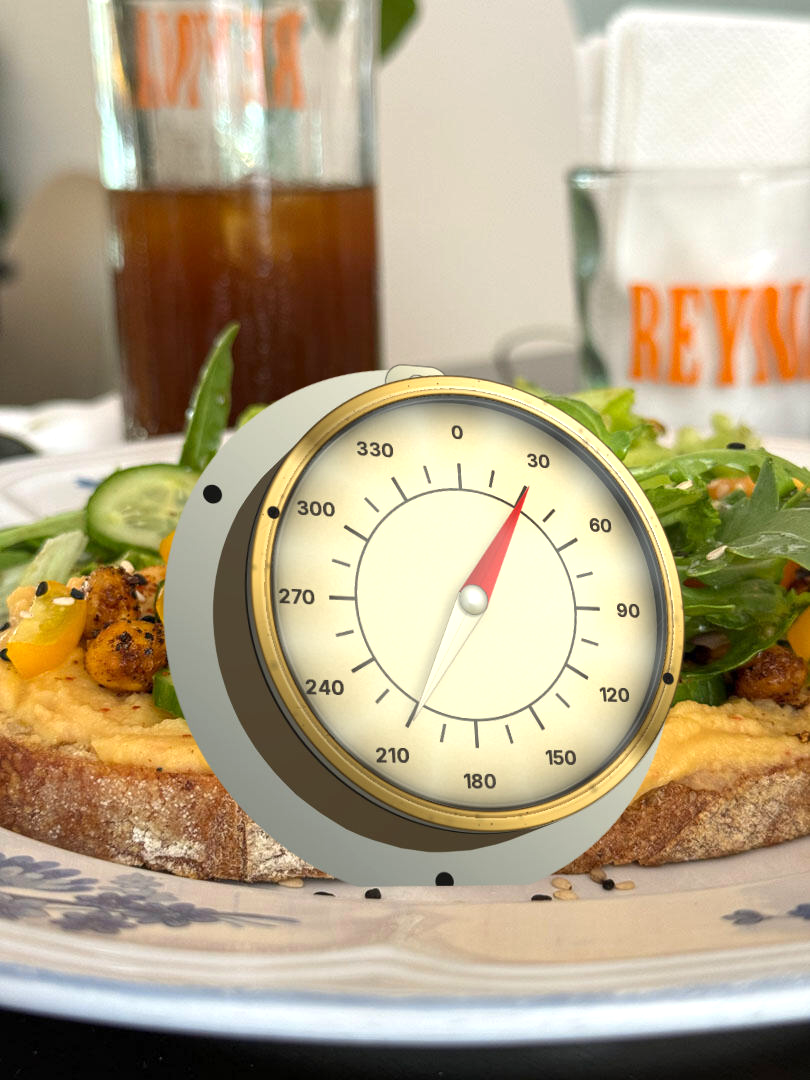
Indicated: {"value": 30, "unit": "°"}
